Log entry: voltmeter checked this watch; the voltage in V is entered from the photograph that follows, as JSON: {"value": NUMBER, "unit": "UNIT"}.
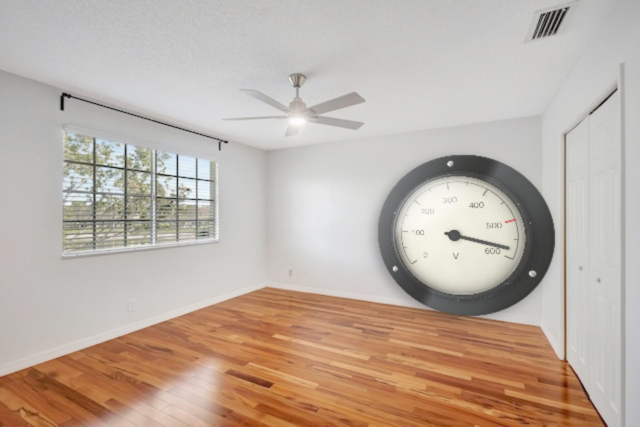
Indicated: {"value": 575, "unit": "V"}
